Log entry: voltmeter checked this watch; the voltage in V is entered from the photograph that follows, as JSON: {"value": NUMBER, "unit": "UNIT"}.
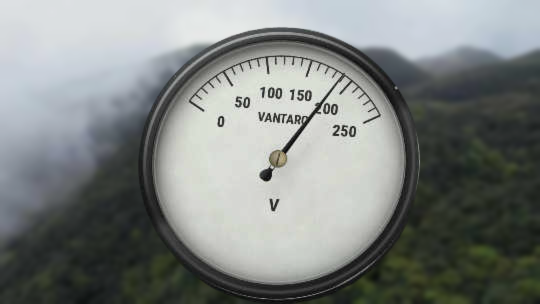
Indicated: {"value": 190, "unit": "V"}
